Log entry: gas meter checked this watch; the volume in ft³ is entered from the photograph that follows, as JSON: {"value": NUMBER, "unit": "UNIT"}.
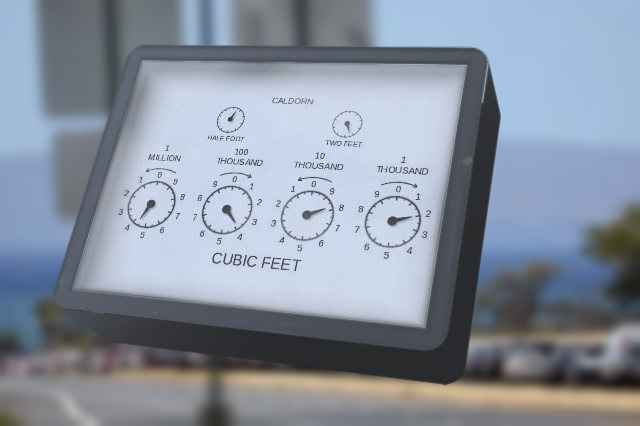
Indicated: {"value": 438200, "unit": "ft³"}
